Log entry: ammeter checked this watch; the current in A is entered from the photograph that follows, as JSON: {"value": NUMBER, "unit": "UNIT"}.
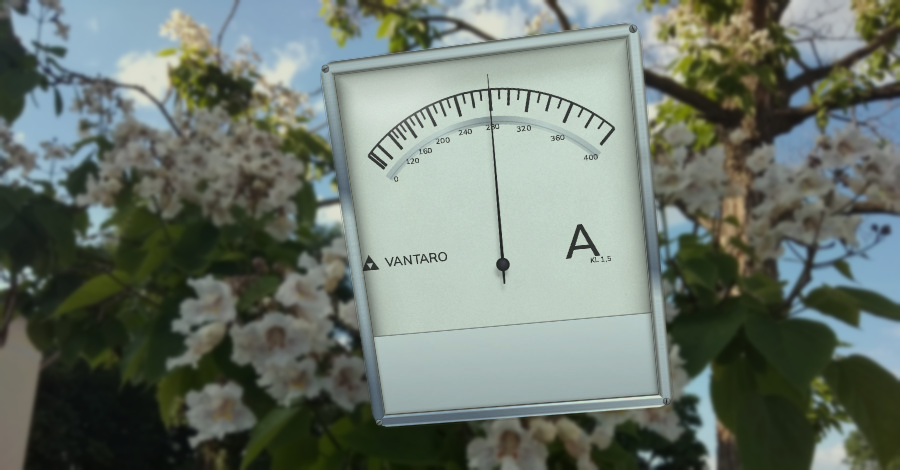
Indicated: {"value": 280, "unit": "A"}
